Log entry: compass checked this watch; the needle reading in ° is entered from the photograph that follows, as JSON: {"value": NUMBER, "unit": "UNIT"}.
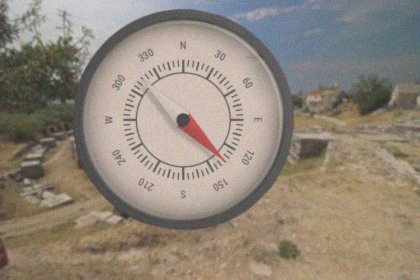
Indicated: {"value": 135, "unit": "°"}
